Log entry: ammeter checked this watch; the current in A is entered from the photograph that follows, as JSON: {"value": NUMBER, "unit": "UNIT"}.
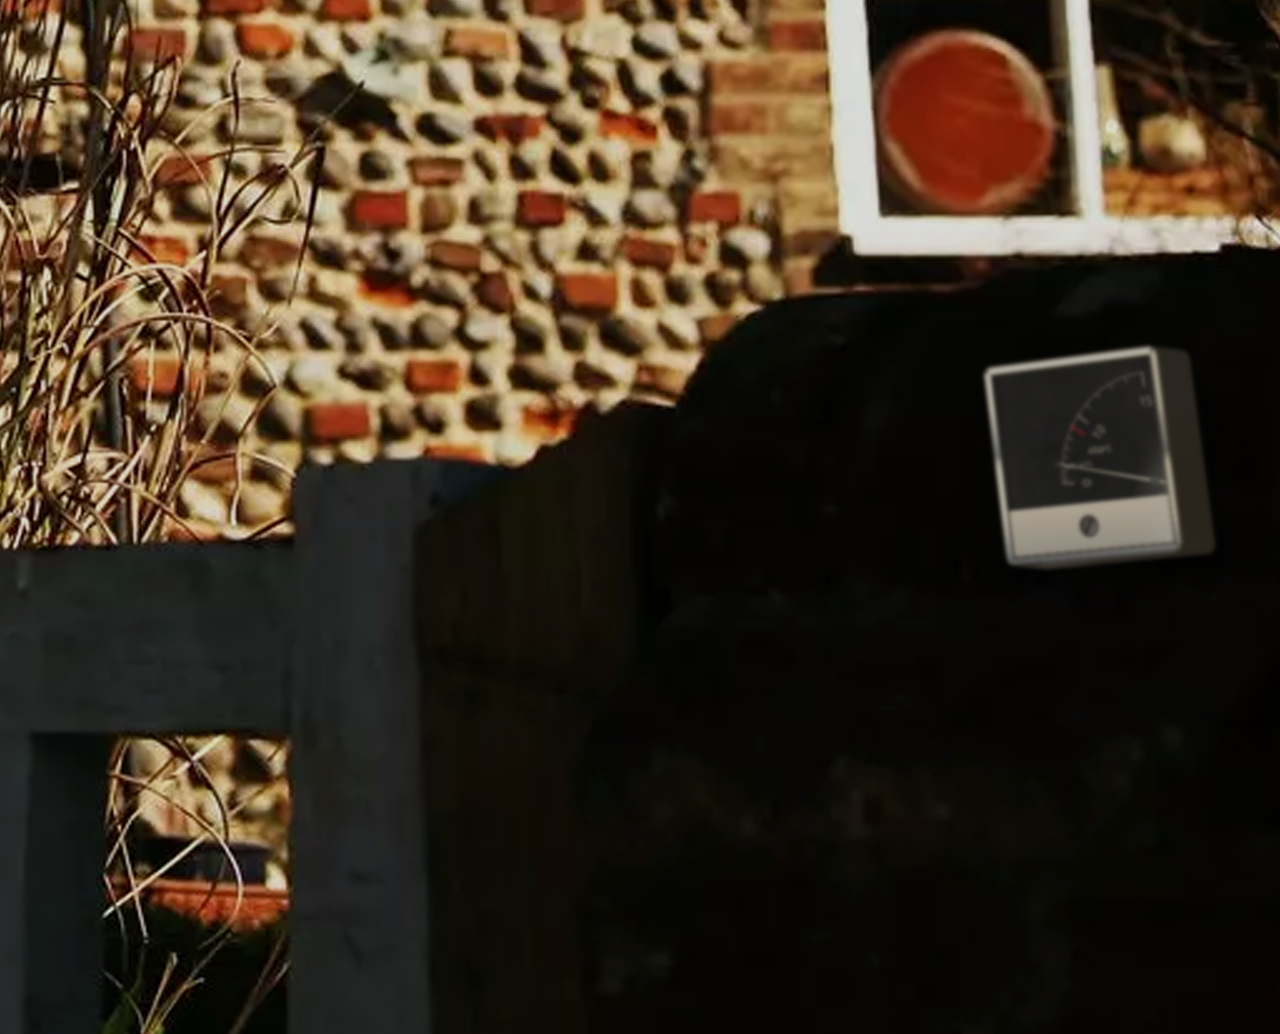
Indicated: {"value": 5, "unit": "A"}
